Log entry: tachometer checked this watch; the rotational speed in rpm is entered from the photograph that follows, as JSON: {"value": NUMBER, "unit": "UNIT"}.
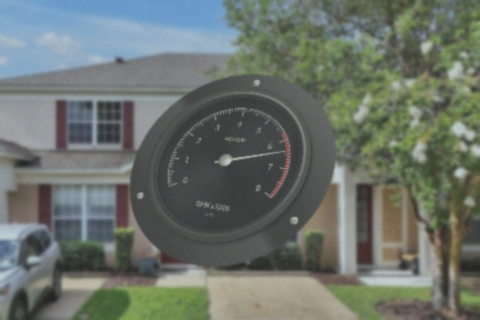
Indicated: {"value": 6500, "unit": "rpm"}
